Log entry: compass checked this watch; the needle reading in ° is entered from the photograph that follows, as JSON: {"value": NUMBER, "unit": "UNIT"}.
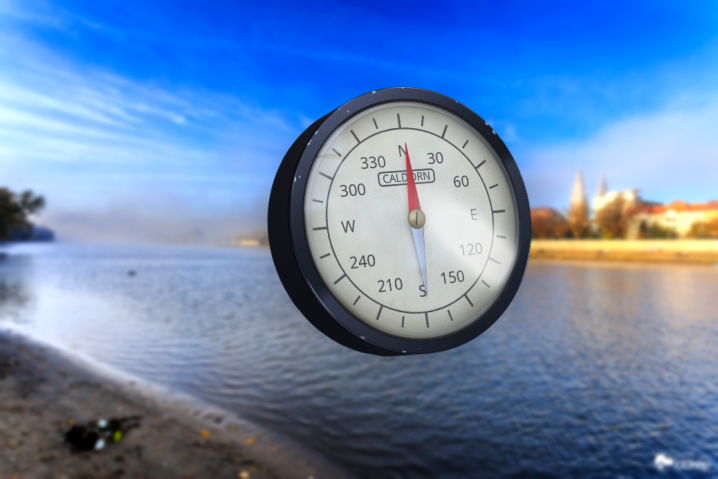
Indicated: {"value": 0, "unit": "°"}
